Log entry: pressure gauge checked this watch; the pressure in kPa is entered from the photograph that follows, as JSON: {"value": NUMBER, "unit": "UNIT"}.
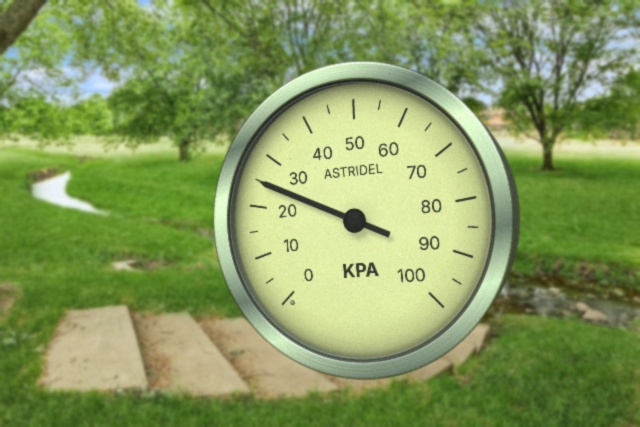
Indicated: {"value": 25, "unit": "kPa"}
